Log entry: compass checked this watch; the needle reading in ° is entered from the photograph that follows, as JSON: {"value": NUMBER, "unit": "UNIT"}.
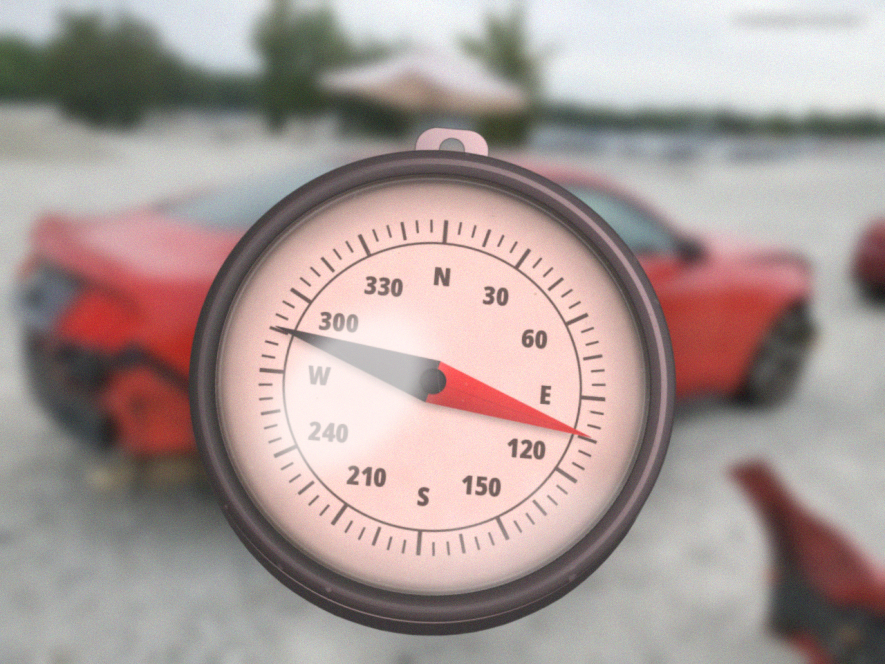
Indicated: {"value": 105, "unit": "°"}
